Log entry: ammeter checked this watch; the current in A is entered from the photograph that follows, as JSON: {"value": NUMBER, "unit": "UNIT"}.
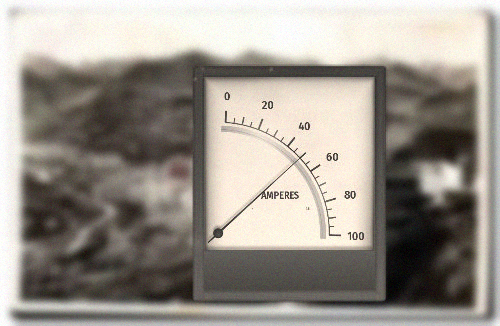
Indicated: {"value": 50, "unit": "A"}
